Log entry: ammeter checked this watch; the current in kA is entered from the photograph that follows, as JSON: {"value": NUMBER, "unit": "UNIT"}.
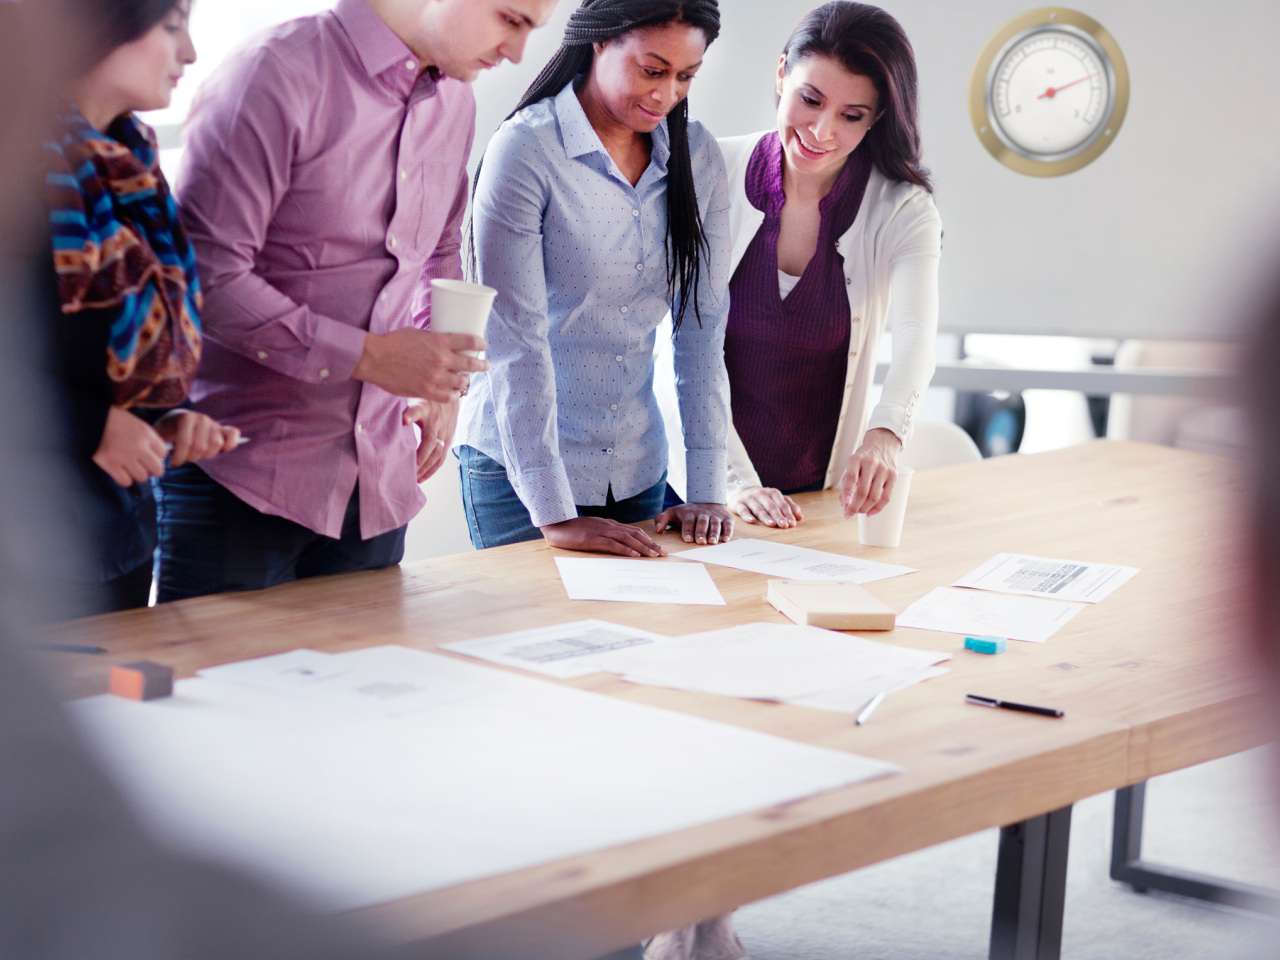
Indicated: {"value": 2.3, "unit": "kA"}
